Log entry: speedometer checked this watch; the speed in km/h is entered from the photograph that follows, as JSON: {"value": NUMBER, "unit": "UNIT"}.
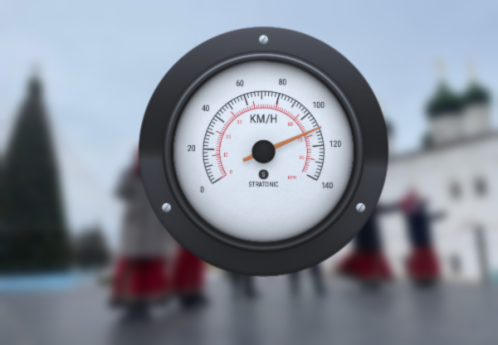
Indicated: {"value": 110, "unit": "km/h"}
